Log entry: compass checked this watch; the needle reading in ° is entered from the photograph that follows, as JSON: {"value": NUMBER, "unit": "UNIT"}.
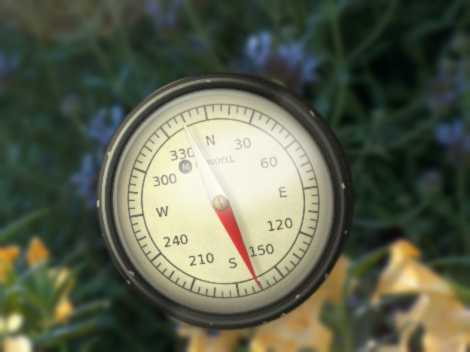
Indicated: {"value": 165, "unit": "°"}
